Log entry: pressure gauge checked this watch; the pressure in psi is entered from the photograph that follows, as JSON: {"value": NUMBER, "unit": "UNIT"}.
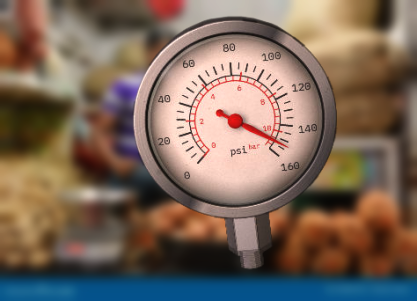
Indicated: {"value": 152.5, "unit": "psi"}
